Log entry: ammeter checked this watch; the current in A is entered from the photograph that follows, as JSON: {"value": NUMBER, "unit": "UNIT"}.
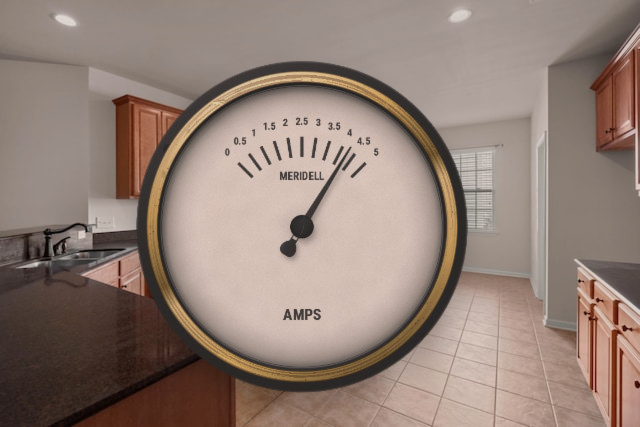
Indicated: {"value": 4.25, "unit": "A"}
